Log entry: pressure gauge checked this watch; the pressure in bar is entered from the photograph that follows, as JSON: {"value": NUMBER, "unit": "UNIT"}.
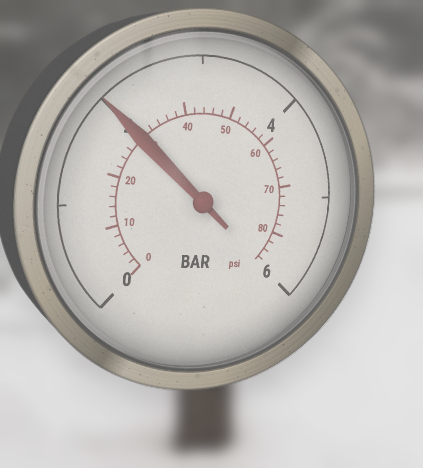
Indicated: {"value": 2, "unit": "bar"}
